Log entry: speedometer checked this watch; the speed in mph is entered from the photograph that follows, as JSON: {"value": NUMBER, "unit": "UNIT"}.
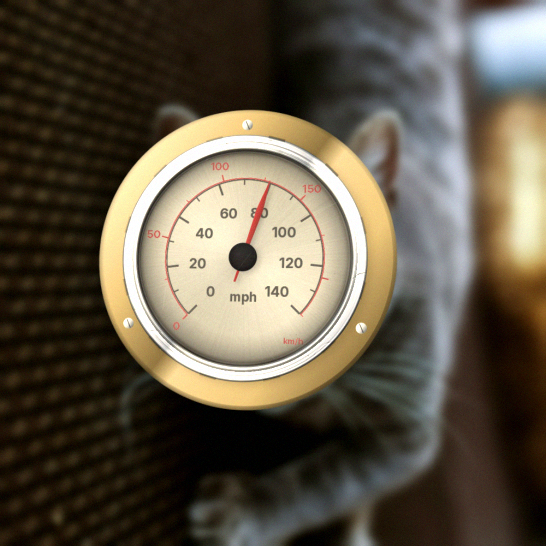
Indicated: {"value": 80, "unit": "mph"}
